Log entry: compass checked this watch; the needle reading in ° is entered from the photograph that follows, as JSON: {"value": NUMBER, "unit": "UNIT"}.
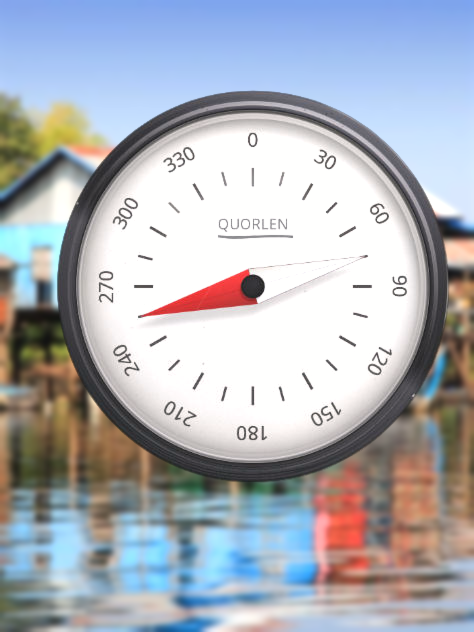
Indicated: {"value": 255, "unit": "°"}
